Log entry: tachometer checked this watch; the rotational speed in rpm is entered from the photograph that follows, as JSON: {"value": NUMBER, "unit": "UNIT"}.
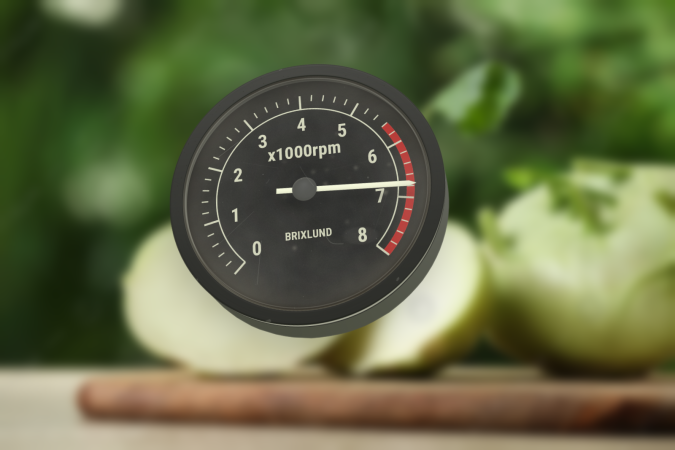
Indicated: {"value": 6800, "unit": "rpm"}
